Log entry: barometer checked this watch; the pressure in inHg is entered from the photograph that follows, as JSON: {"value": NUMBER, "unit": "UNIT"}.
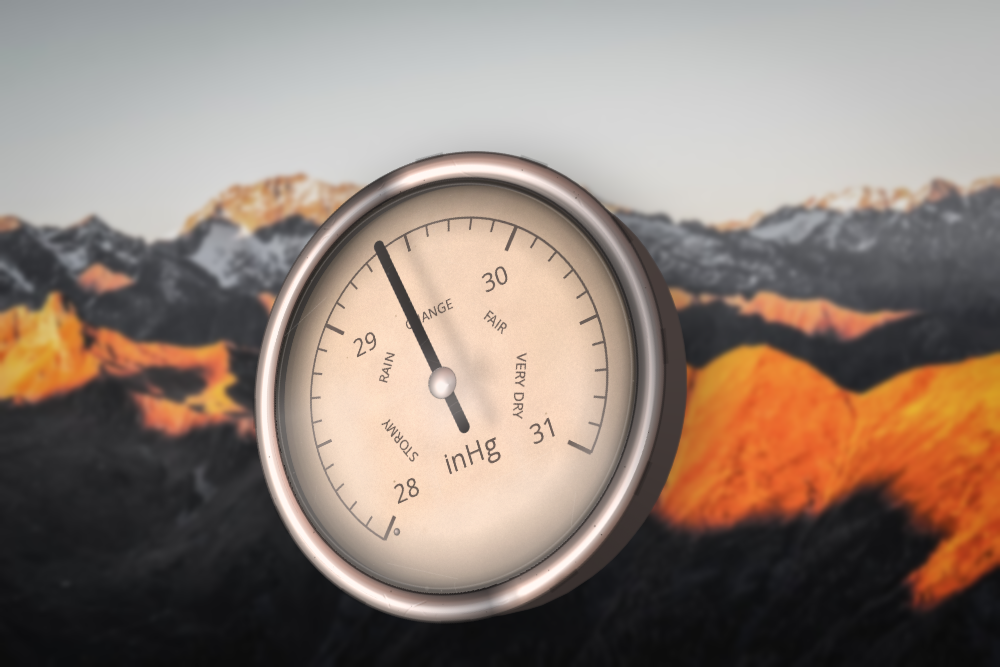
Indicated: {"value": 29.4, "unit": "inHg"}
